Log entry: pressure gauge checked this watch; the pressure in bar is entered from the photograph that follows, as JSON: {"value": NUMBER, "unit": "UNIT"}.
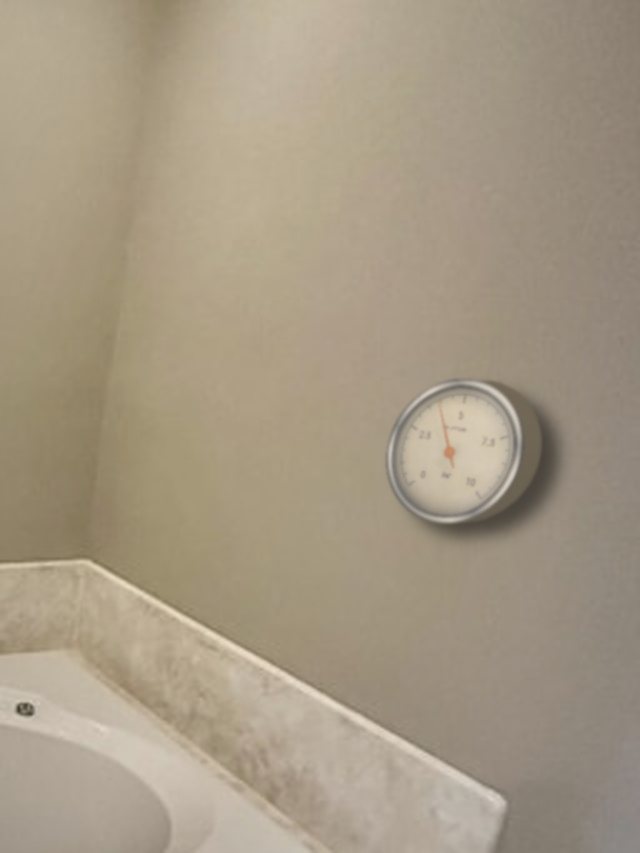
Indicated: {"value": 4, "unit": "bar"}
